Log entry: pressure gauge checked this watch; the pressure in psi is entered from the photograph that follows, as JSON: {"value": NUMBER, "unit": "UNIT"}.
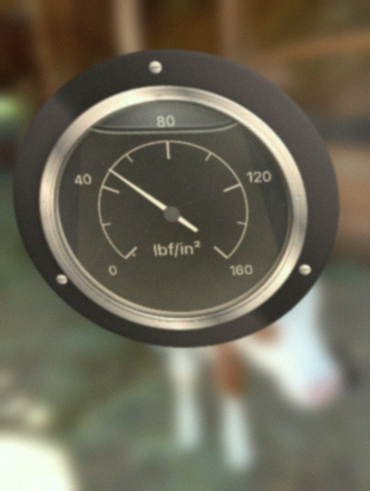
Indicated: {"value": 50, "unit": "psi"}
